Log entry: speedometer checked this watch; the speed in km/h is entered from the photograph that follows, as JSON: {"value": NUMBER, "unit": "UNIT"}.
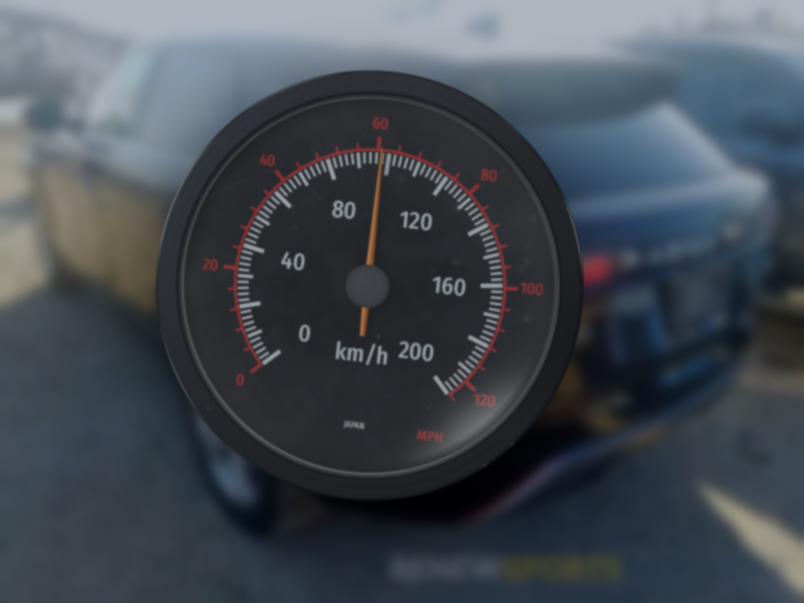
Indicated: {"value": 98, "unit": "km/h"}
